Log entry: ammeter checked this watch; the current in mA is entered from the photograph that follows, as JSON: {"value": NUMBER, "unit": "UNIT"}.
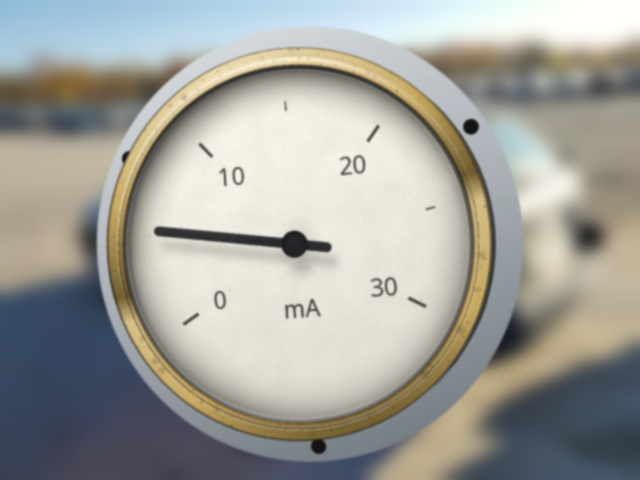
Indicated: {"value": 5, "unit": "mA"}
